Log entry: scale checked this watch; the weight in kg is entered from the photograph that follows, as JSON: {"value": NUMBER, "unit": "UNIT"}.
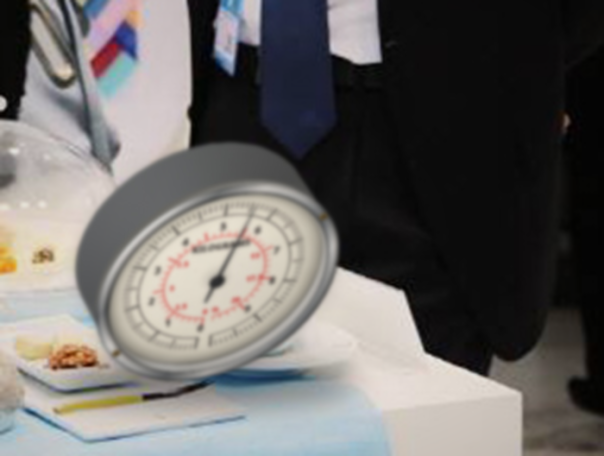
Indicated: {"value": 5.5, "unit": "kg"}
